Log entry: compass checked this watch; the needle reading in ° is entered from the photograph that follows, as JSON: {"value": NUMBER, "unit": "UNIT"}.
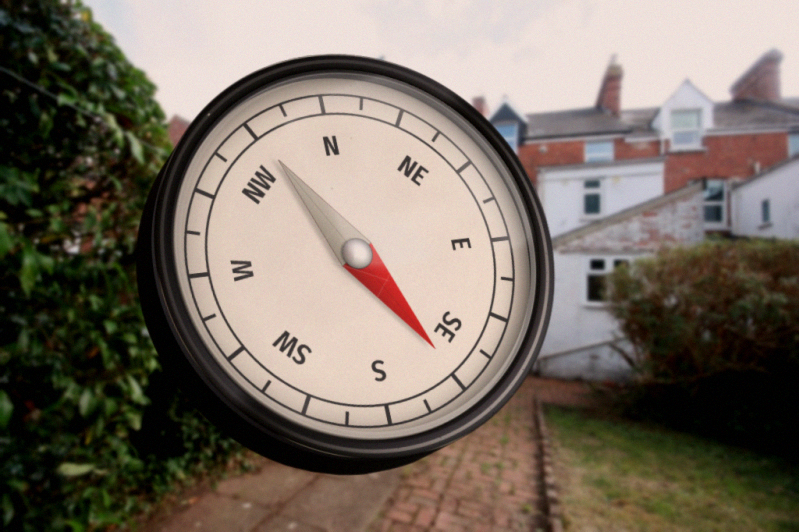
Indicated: {"value": 150, "unit": "°"}
